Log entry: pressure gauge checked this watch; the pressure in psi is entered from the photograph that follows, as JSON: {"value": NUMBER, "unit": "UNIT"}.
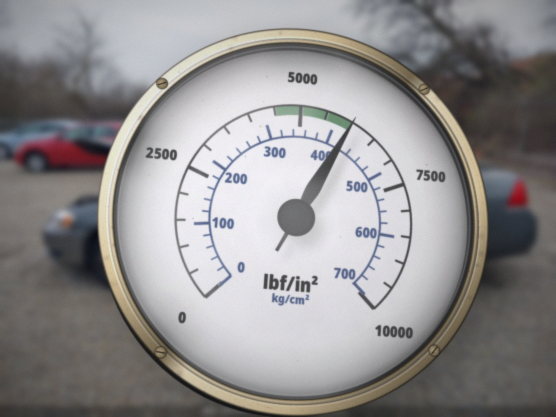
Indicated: {"value": 6000, "unit": "psi"}
